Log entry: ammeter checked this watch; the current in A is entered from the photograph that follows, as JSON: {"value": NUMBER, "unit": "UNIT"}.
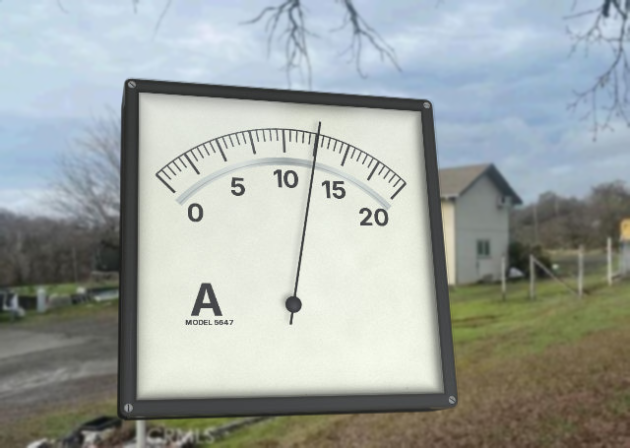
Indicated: {"value": 12.5, "unit": "A"}
